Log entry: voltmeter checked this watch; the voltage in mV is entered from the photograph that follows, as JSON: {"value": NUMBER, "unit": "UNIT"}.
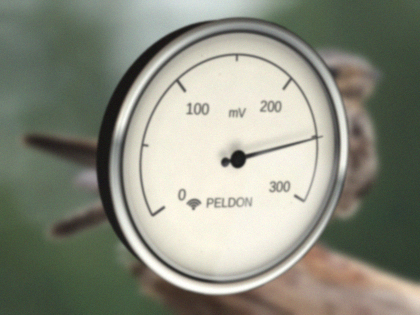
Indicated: {"value": 250, "unit": "mV"}
